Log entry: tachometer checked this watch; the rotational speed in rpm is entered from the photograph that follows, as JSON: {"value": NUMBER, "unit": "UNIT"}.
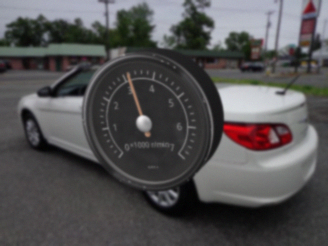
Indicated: {"value": 3200, "unit": "rpm"}
